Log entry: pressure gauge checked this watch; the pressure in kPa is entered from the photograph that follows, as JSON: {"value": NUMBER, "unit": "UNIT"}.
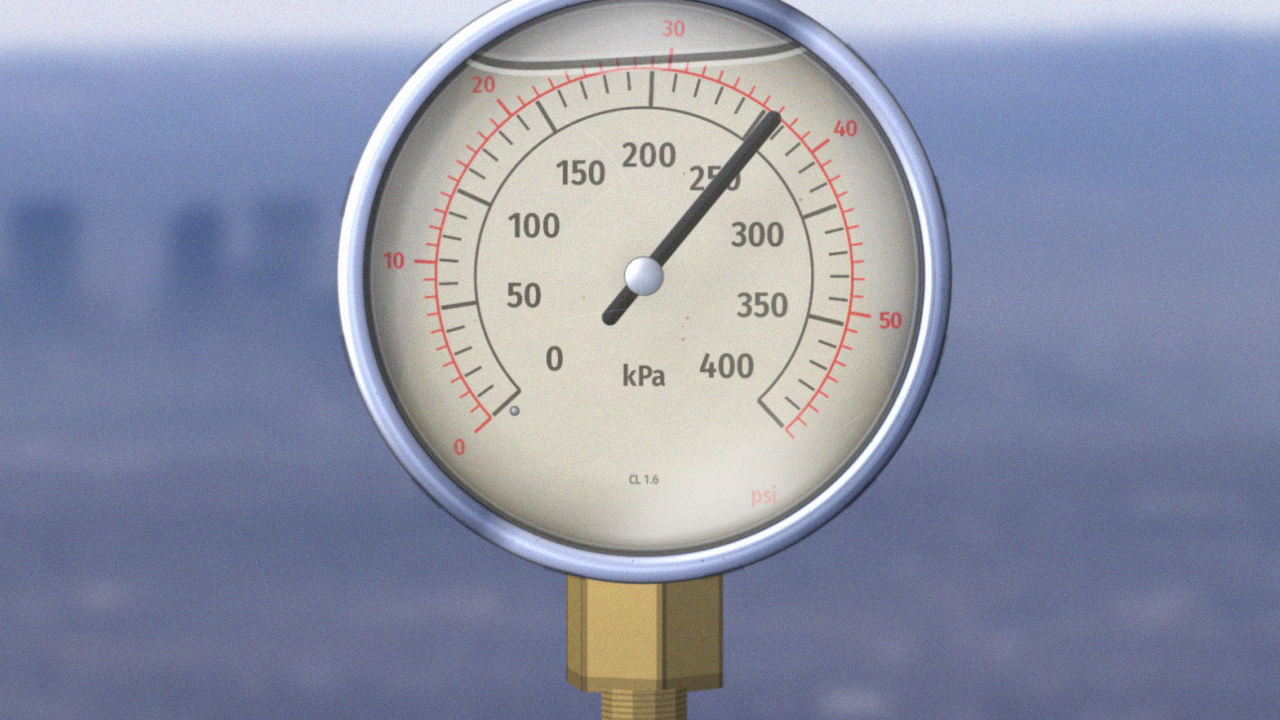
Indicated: {"value": 255, "unit": "kPa"}
